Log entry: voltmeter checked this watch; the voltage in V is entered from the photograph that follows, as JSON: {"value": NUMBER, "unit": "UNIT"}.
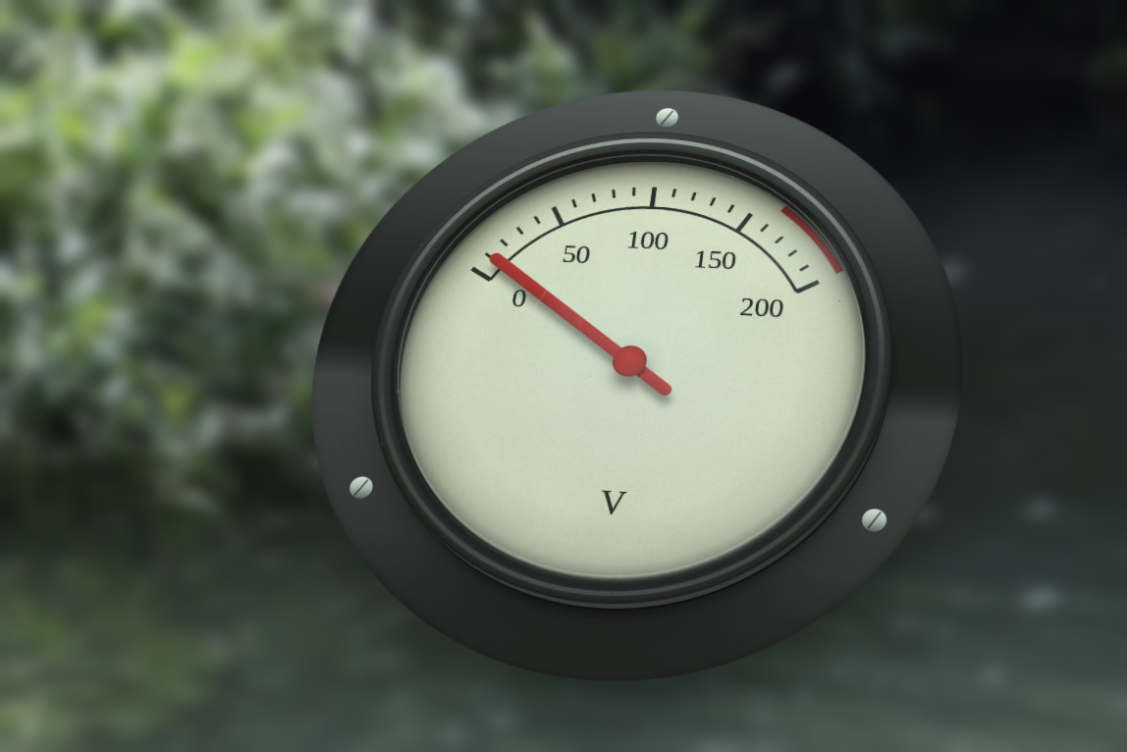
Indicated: {"value": 10, "unit": "V"}
